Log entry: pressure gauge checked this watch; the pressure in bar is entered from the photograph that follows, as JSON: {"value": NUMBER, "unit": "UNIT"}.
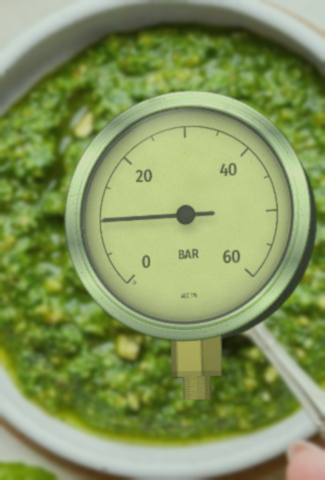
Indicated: {"value": 10, "unit": "bar"}
